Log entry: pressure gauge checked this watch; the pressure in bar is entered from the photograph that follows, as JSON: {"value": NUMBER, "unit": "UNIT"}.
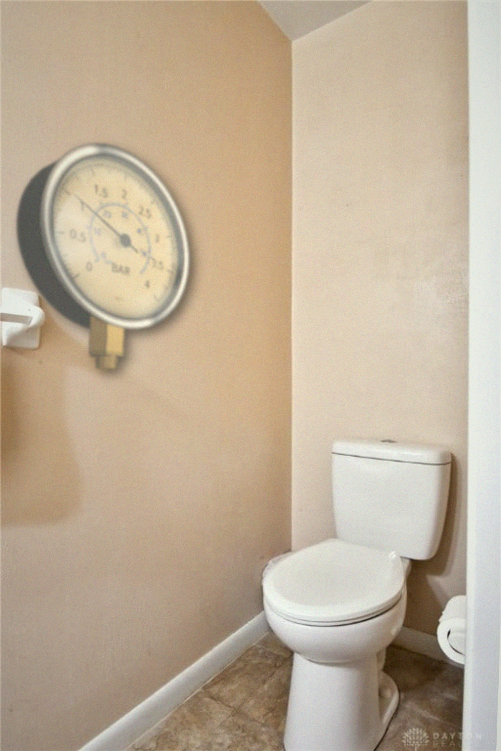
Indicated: {"value": 1, "unit": "bar"}
